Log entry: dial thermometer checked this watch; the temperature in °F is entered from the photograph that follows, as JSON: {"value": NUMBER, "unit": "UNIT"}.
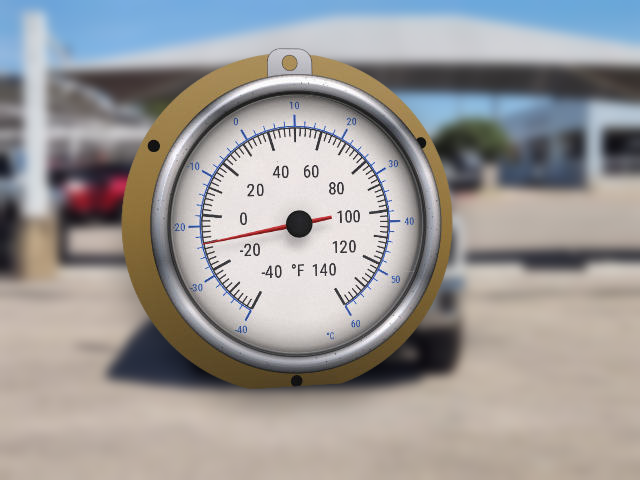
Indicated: {"value": -10, "unit": "°F"}
